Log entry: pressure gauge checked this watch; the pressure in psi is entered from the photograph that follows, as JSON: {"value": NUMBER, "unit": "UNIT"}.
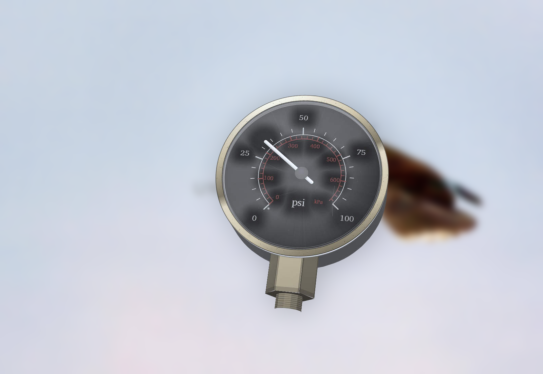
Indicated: {"value": 32.5, "unit": "psi"}
